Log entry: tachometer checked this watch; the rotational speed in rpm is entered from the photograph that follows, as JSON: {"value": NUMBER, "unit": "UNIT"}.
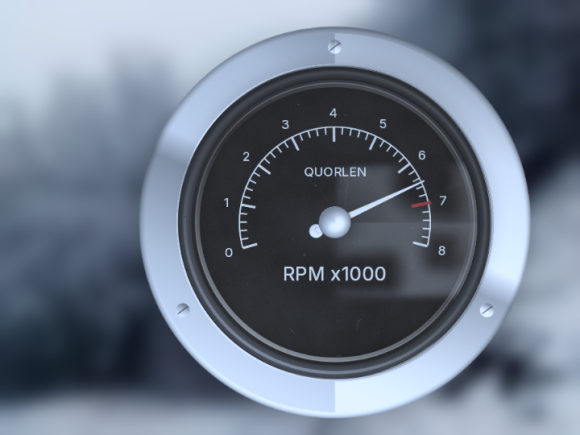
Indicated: {"value": 6500, "unit": "rpm"}
